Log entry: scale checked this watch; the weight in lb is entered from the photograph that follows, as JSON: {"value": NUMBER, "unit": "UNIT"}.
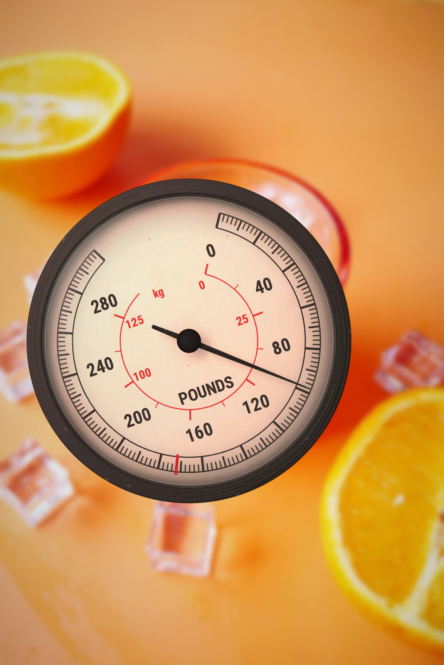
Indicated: {"value": 98, "unit": "lb"}
